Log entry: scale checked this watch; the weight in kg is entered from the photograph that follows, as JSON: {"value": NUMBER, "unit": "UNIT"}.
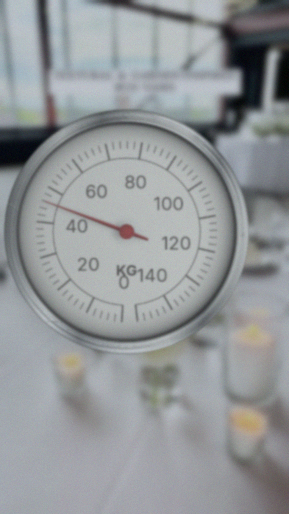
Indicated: {"value": 46, "unit": "kg"}
